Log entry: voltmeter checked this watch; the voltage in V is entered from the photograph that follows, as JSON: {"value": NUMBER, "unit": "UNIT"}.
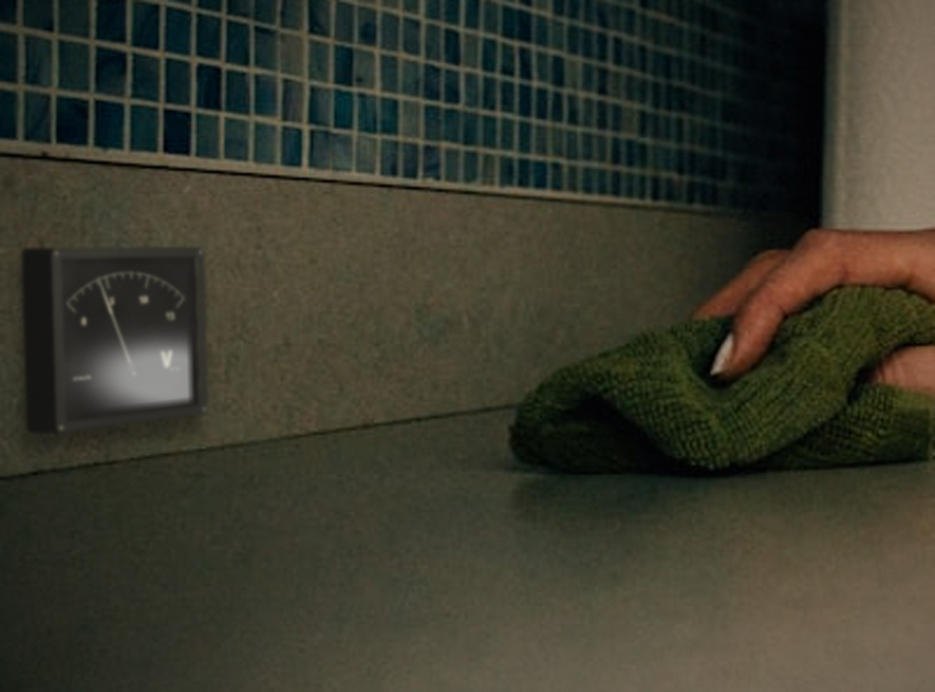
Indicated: {"value": 4, "unit": "V"}
